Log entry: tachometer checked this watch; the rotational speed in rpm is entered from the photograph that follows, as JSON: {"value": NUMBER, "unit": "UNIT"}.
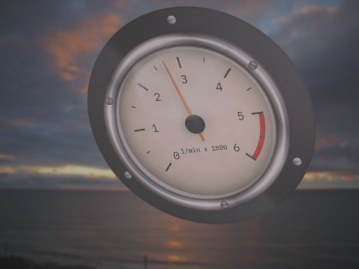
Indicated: {"value": 2750, "unit": "rpm"}
